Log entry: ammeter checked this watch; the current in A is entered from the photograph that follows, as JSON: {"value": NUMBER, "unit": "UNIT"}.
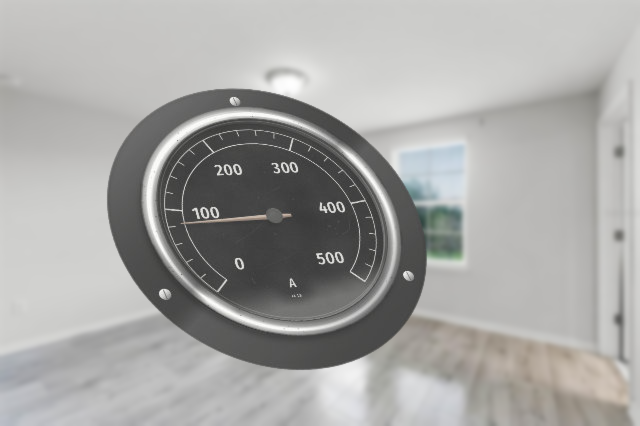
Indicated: {"value": 80, "unit": "A"}
